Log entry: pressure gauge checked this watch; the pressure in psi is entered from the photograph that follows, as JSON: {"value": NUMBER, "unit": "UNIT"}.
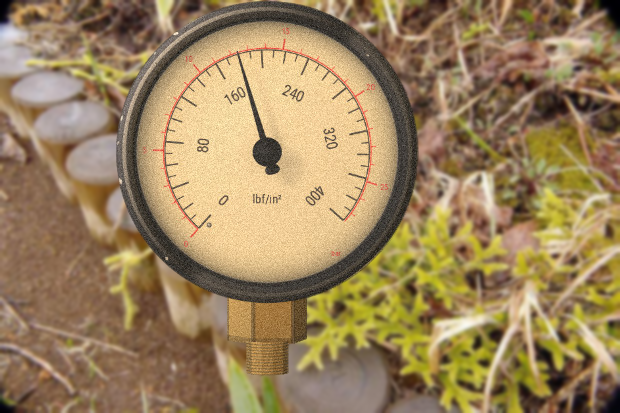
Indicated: {"value": 180, "unit": "psi"}
